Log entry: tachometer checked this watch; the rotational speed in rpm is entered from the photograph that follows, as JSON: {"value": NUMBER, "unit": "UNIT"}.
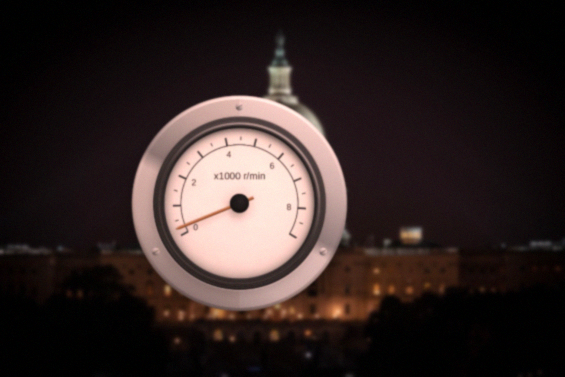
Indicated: {"value": 250, "unit": "rpm"}
